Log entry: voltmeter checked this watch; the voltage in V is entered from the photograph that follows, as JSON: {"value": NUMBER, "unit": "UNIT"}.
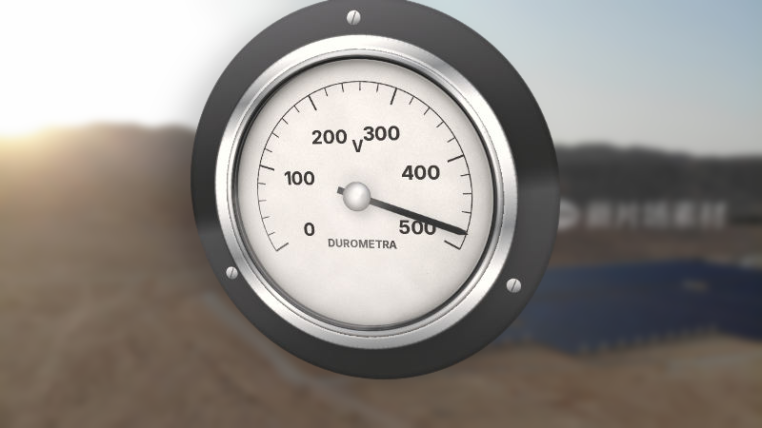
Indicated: {"value": 480, "unit": "V"}
